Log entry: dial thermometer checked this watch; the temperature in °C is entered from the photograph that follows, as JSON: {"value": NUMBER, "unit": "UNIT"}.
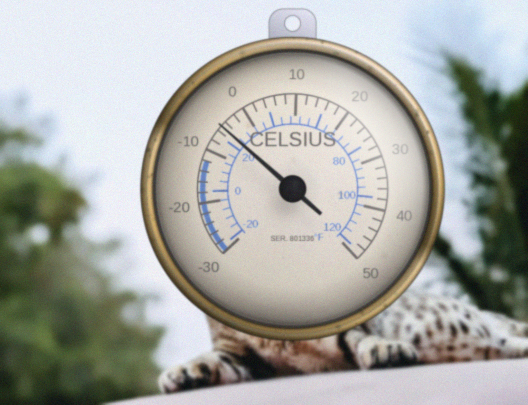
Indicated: {"value": -5, "unit": "°C"}
